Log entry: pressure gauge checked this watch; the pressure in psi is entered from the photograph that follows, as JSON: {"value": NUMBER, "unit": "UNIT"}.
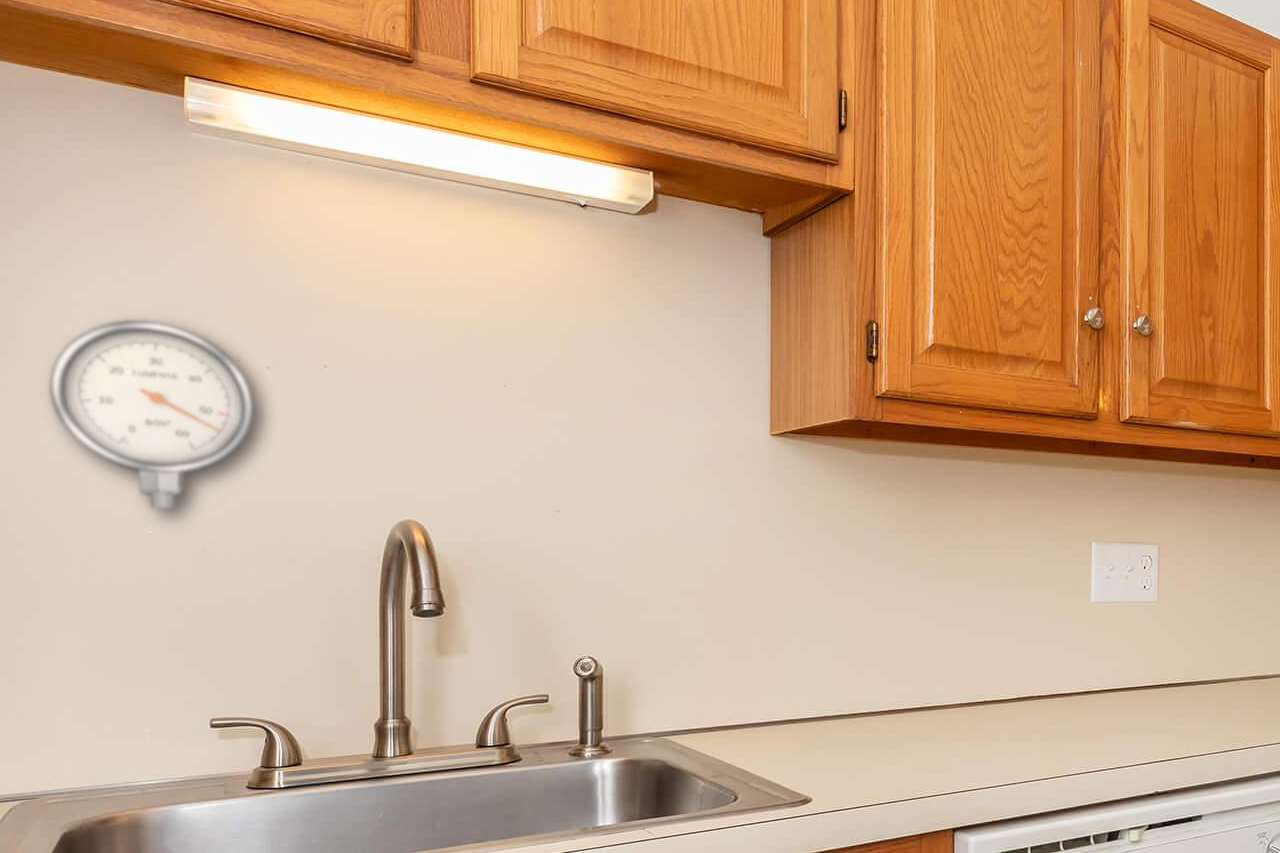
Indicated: {"value": 54, "unit": "psi"}
